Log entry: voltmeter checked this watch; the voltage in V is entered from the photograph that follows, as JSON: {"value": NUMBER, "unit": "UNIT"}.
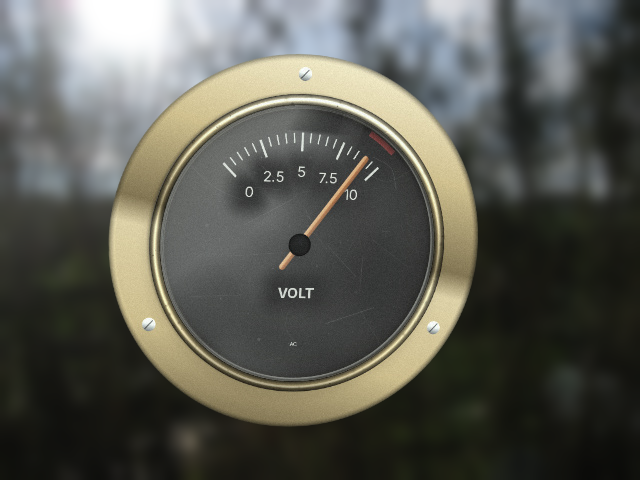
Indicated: {"value": 9, "unit": "V"}
